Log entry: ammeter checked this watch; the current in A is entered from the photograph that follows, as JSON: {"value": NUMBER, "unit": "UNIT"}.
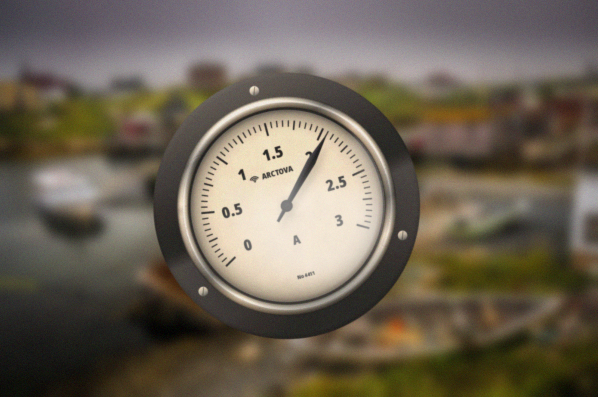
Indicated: {"value": 2.05, "unit": "A"}
